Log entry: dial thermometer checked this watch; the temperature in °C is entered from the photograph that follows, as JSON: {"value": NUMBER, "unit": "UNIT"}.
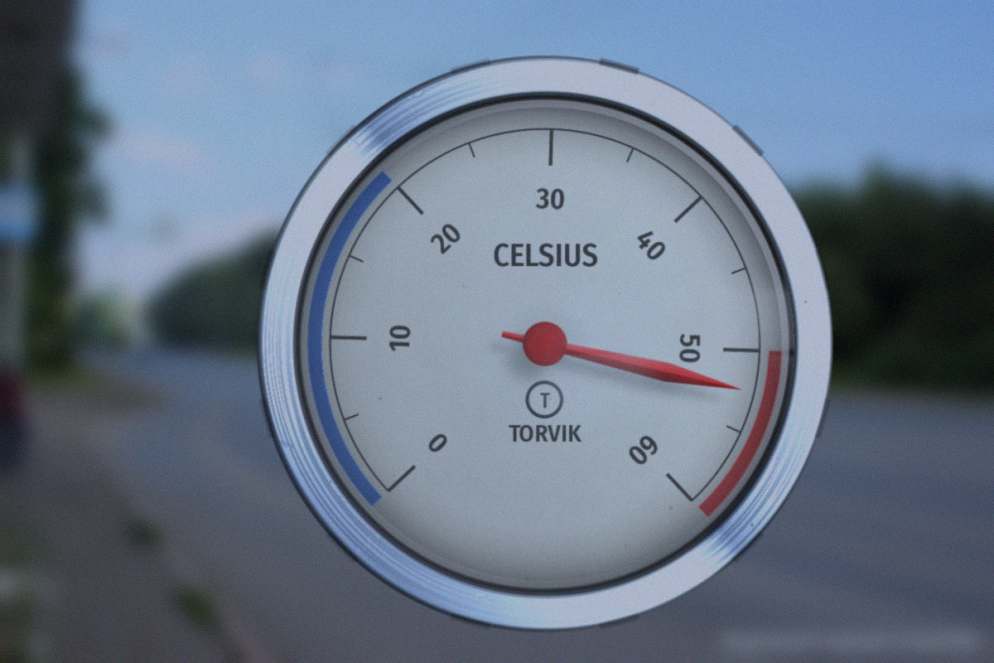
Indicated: {"value": 52.5, "unit": "°C"}
